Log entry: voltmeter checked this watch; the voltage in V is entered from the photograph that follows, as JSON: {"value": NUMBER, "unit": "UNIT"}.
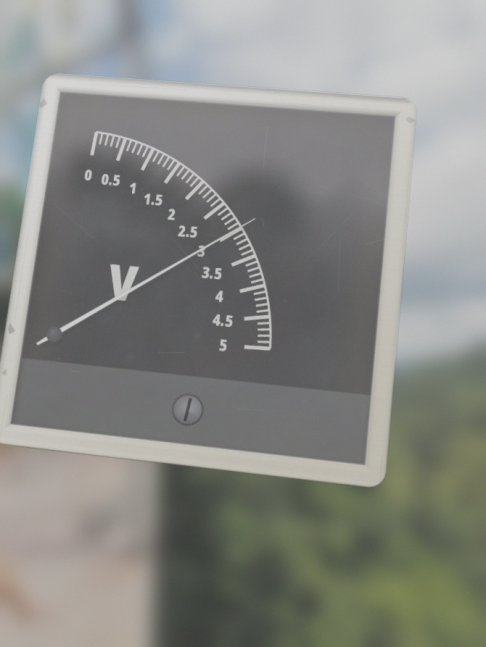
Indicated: {"value": 3, "unit": "V"}
